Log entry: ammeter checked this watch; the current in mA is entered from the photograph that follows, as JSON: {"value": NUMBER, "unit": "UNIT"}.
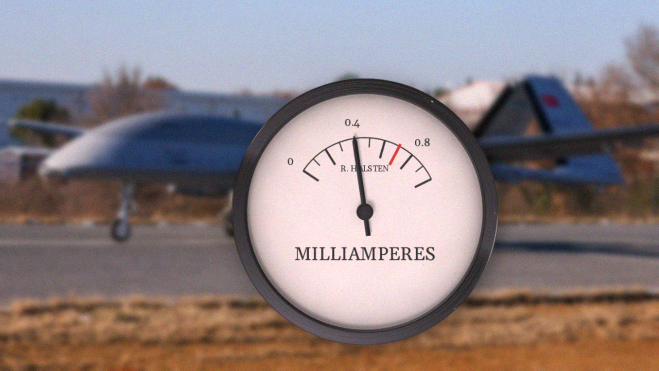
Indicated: {"value": 0.4, "unit": "mA"}
